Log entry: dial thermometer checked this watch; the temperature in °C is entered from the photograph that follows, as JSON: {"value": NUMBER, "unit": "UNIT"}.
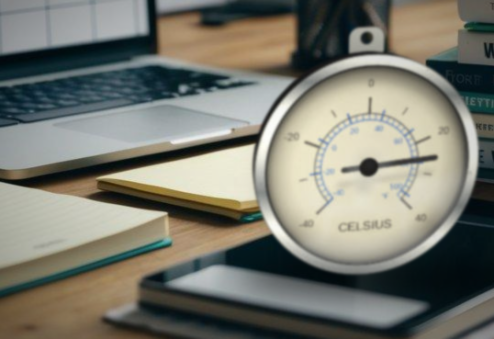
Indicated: {"value": 25, "unit": "°C"}
